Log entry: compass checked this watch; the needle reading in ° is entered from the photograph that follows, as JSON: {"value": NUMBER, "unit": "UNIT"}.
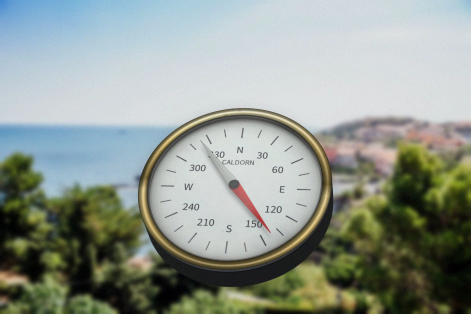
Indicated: {"value": 142.5, "unit": "°"}
